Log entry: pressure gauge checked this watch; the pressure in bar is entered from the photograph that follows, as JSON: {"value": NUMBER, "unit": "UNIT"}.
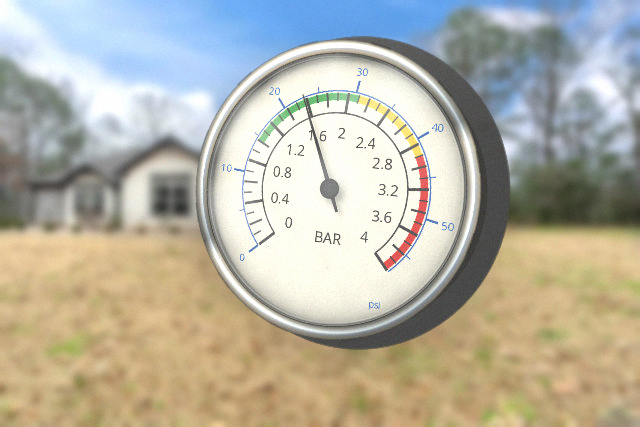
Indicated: {"value": 1.6, "unit": "bar"}
